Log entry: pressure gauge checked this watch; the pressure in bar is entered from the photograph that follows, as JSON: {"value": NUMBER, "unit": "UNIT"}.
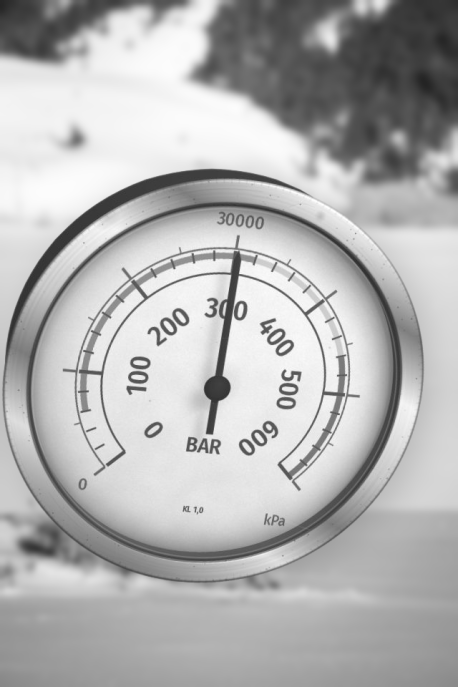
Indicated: {"value": 300, "unit": "bar"}
